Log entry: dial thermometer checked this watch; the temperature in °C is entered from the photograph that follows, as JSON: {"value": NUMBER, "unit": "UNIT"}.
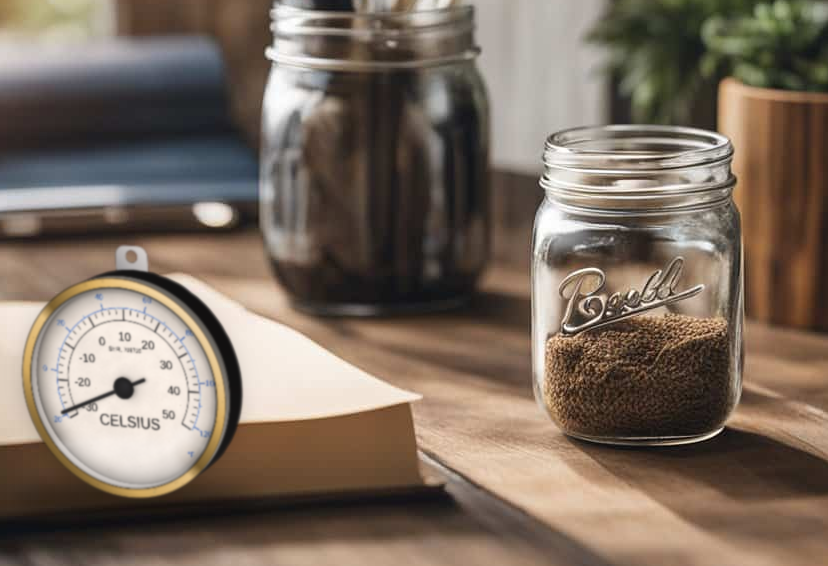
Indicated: {"value": -28, "unit": "°C"}
